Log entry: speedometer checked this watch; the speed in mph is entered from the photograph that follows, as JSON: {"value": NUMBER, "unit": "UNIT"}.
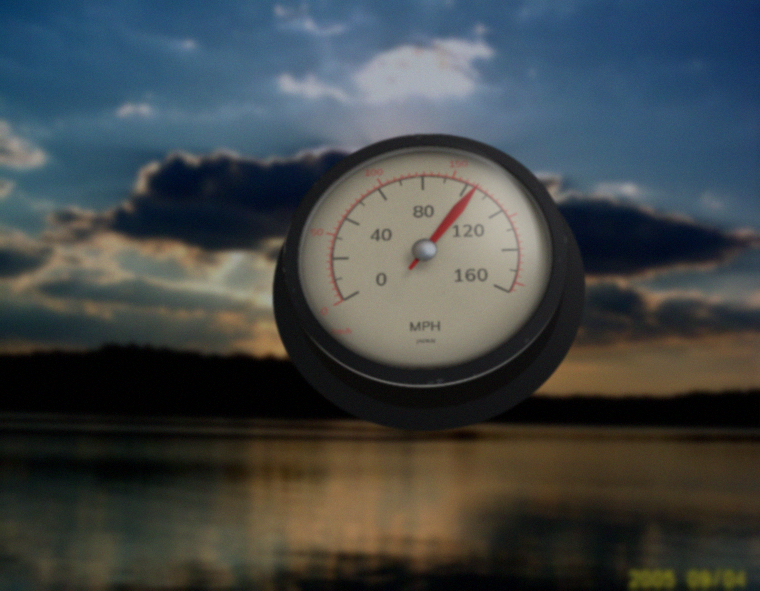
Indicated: {"value": 105, "unit": "mph"}
